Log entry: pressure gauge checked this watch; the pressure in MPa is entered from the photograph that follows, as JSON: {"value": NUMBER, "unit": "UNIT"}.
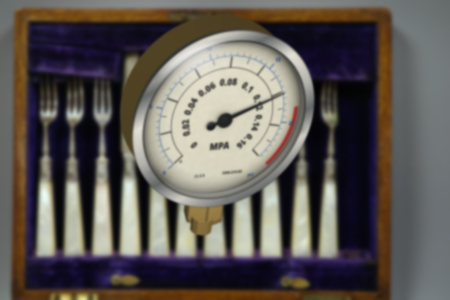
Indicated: {"value": 0.12, "unit": "MPa"}
